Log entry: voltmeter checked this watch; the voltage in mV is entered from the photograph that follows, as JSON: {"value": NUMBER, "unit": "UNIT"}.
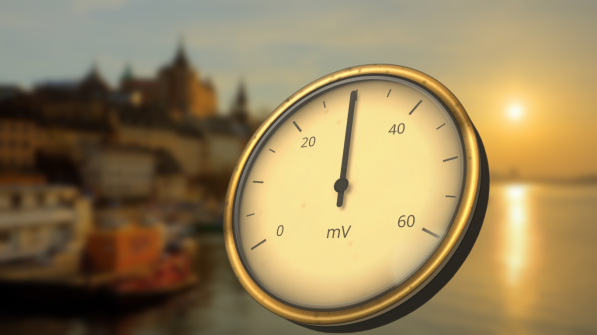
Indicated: {"value": 30, "unit": "mV"}
